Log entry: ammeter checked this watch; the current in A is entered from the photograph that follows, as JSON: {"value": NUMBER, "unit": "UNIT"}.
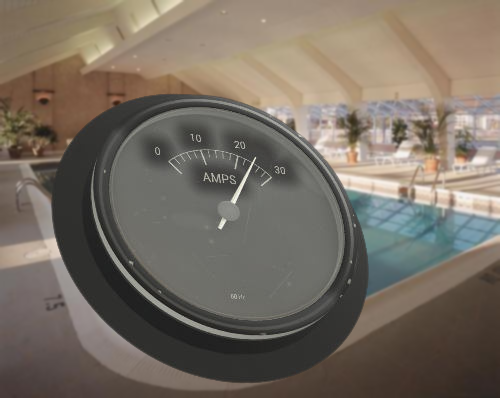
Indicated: {"value": 24, "unit": "A"}
